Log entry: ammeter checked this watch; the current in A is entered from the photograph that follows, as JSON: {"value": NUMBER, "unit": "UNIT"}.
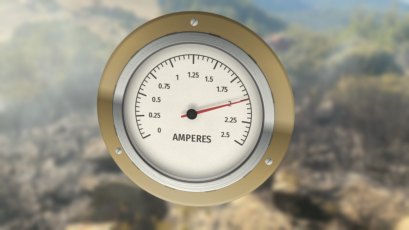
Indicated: {"value": 2, "unit": "A"}
